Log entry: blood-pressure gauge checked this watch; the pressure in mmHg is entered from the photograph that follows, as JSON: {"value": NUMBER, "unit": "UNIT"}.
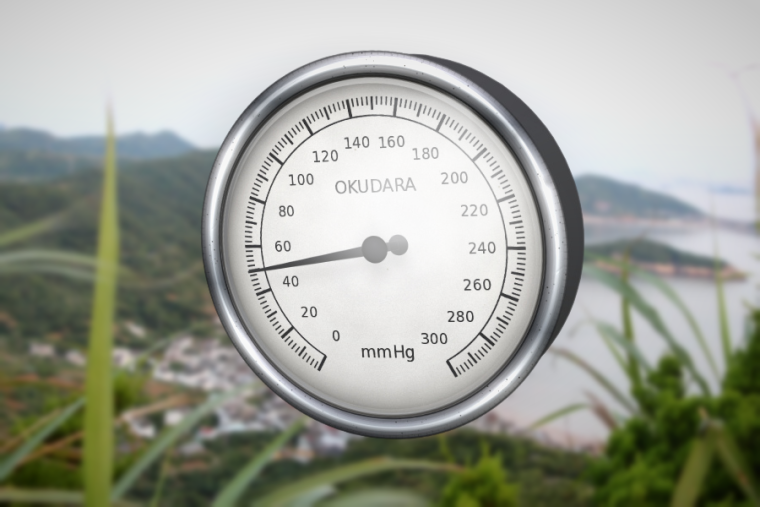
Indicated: {"value": 50, "unit": "mmHg"}
